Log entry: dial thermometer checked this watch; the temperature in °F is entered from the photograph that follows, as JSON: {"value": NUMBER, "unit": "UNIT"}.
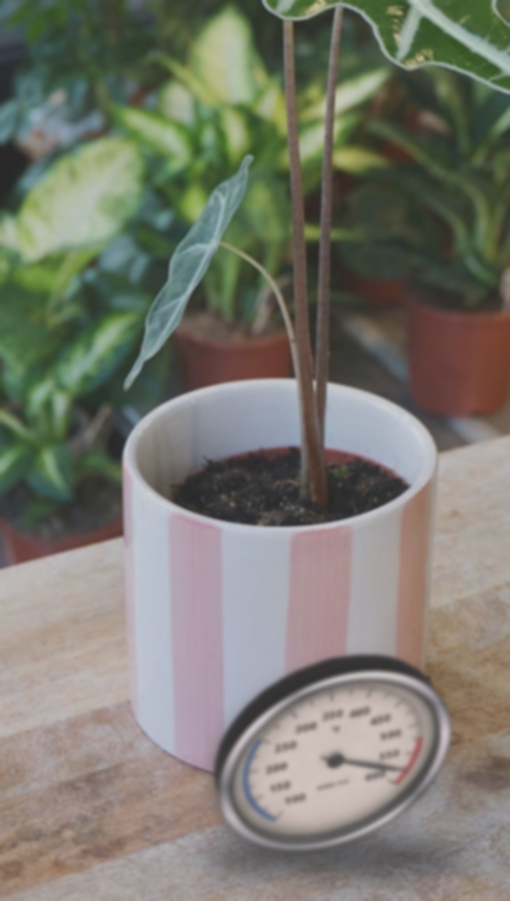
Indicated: {"value": 575, "unit": "°F"}
